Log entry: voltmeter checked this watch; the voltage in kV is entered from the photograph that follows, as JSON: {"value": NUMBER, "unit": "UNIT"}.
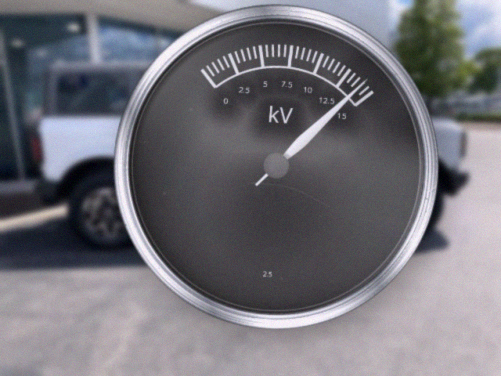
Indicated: {"value": 14, "unit": "kV"}
